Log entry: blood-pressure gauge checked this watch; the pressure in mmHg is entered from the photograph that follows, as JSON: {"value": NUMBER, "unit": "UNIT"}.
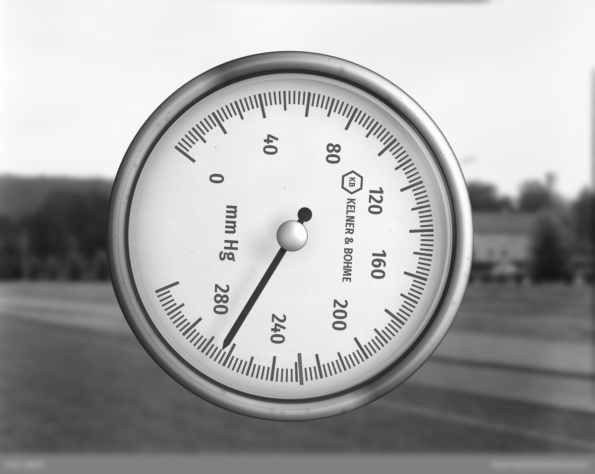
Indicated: {"value": 264, "unit": "mmHg"}
